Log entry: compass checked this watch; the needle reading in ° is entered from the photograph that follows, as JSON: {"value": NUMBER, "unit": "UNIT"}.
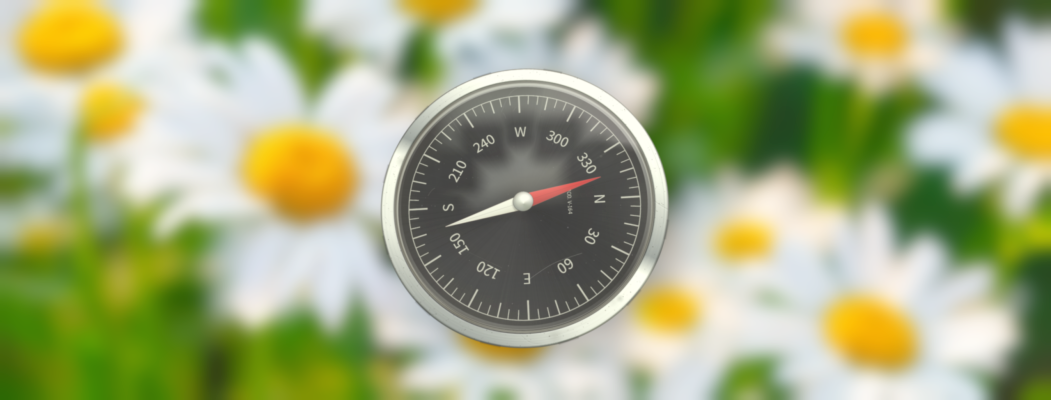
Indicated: {"value": 345, "unit": "°"}
